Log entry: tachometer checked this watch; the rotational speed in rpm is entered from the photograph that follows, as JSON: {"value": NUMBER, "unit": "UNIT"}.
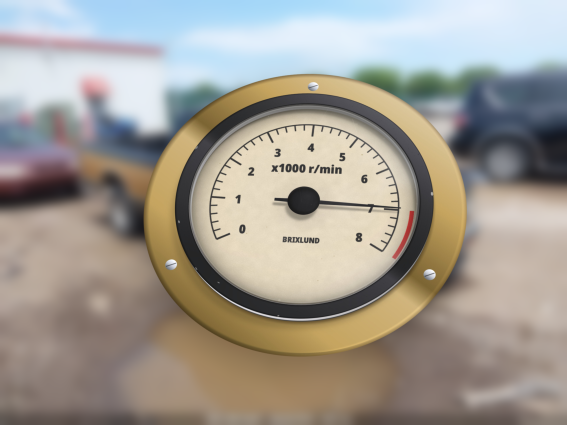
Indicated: {"value": 7000, "unit": "rpm"}
